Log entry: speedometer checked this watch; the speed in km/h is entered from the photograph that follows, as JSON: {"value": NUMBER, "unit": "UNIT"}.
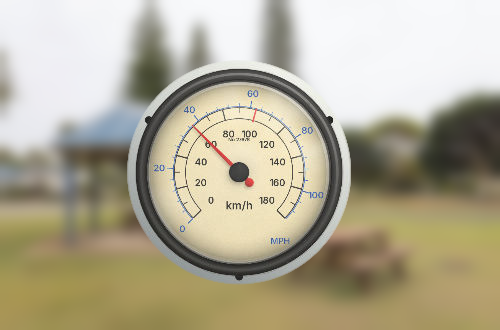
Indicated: {"value": 60, "unit": "km/h"}
